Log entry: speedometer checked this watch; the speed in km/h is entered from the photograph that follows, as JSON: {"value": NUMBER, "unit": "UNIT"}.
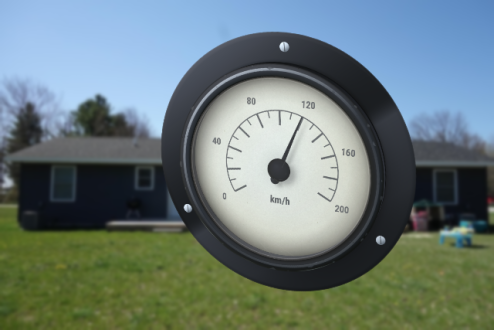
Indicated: {"value": 120, "unit": "km/h"}
